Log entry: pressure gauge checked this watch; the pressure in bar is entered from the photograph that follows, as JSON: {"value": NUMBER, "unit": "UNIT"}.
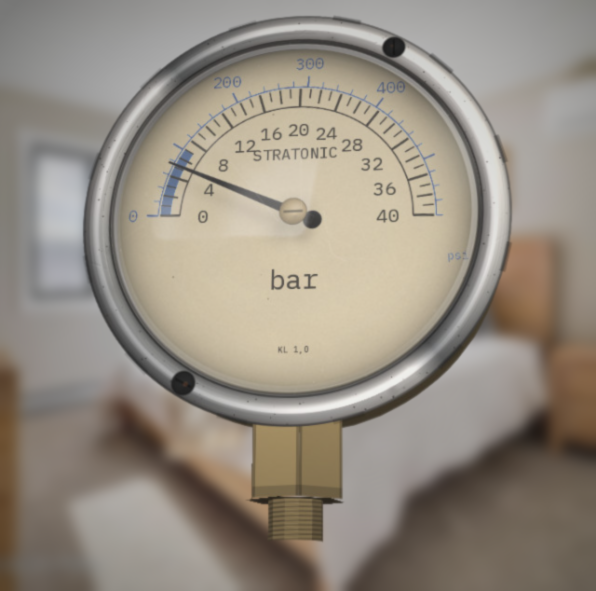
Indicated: {"value": 5, "unit": "bar"}
